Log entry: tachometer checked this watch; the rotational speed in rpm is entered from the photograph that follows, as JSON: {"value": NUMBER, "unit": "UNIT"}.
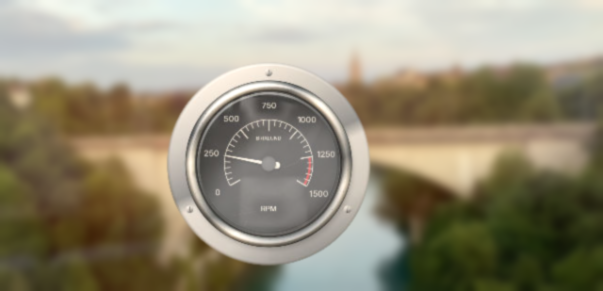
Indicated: {"value": 250, "unit": "rpm"}
